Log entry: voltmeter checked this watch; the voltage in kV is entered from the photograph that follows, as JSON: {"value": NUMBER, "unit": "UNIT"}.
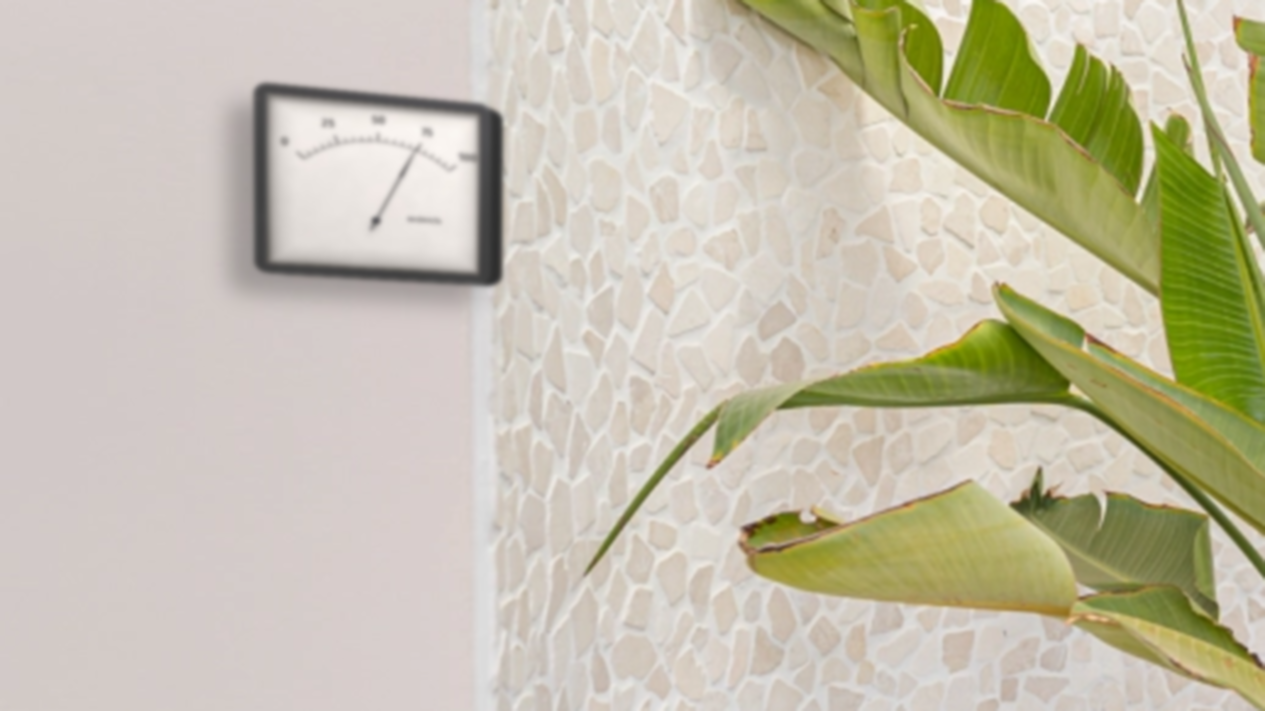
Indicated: {"value": 75, "unit": "kV"}
